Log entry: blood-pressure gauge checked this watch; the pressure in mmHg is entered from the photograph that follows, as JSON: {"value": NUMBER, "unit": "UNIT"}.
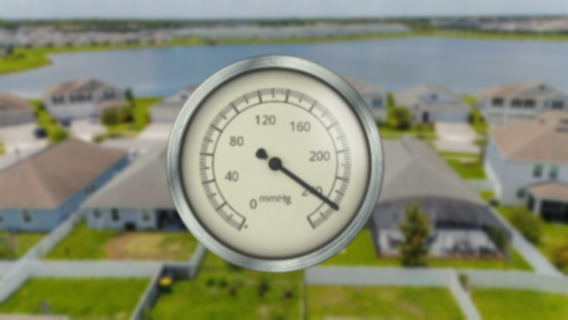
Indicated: {"value": 240, "unit": "mmHg"}
